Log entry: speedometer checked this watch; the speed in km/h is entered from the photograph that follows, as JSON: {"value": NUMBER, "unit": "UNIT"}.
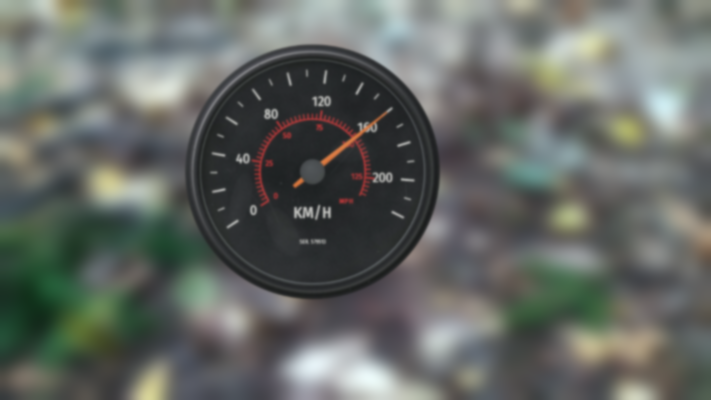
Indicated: {"value": 160, "unit": "km/h"}
